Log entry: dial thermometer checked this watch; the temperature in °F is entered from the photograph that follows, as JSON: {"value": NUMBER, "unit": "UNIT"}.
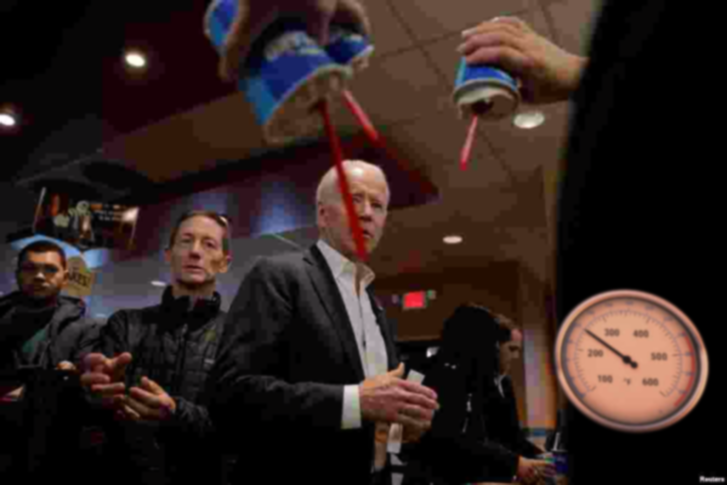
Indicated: {"value": 250, "unit": "°F"}
